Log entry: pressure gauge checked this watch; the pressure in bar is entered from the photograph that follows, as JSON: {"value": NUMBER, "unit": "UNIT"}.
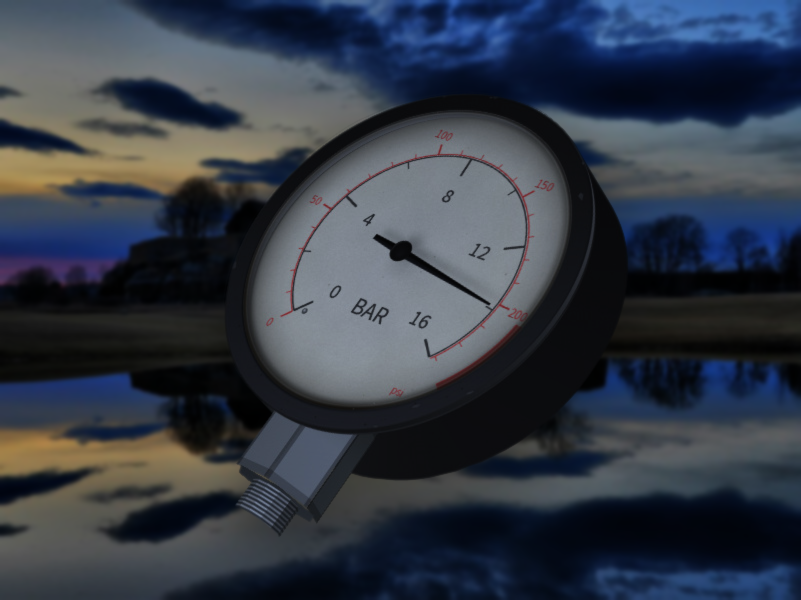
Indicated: {"value": 14, "unit": "bar"}
